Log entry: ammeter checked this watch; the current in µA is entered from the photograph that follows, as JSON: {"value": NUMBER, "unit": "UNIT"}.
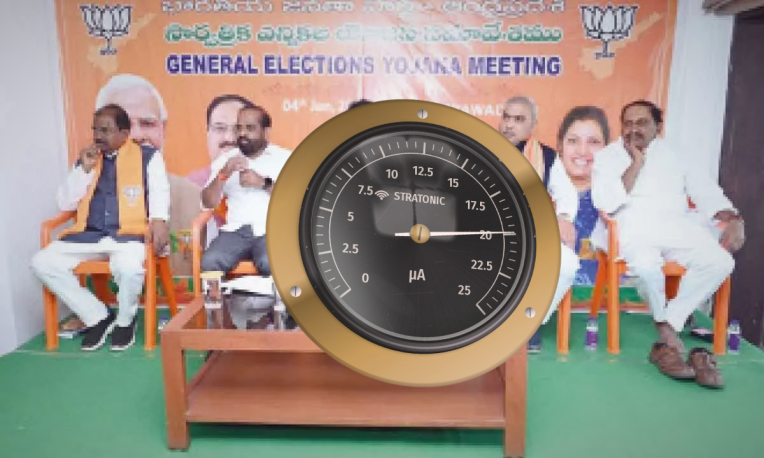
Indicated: {"value": 20, "unit": "µA"}
